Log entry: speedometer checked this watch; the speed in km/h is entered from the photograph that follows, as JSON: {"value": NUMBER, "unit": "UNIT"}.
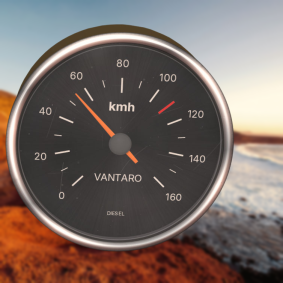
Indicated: {"value": 55, "unit": "km/h"}
